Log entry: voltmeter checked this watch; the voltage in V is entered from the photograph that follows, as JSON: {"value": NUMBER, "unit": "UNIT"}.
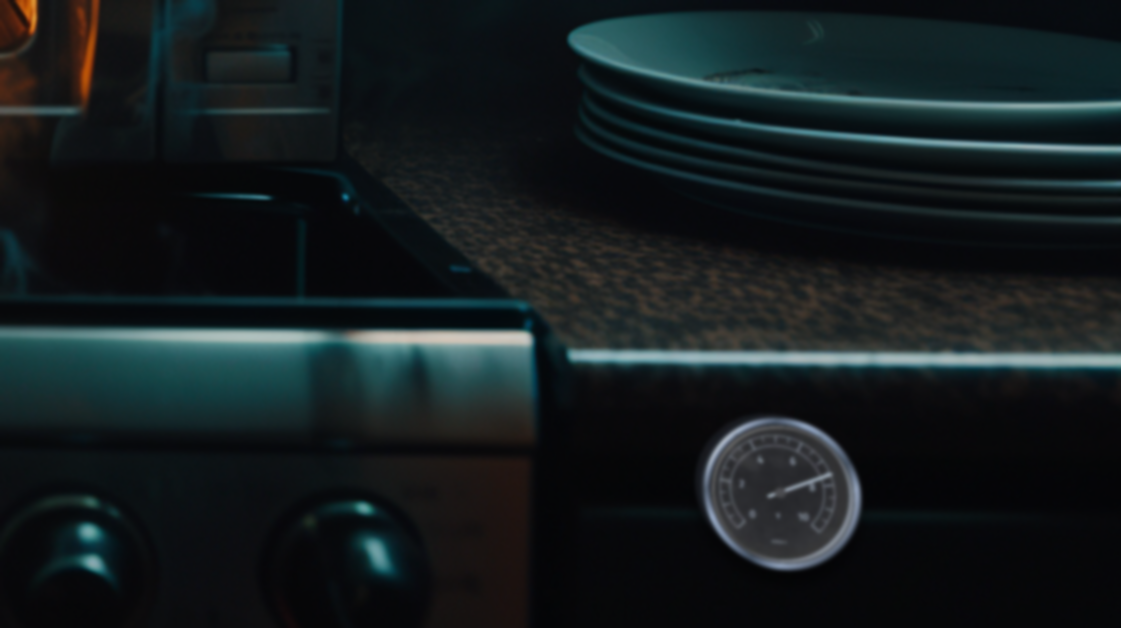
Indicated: {"value": 7.5, "unit": "V"}
